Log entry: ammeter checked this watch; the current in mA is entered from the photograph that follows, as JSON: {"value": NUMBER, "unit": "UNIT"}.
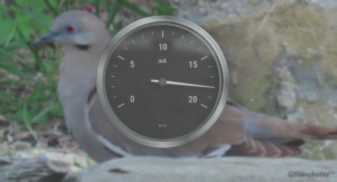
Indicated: {"value": 18, "unit": "mA"}
